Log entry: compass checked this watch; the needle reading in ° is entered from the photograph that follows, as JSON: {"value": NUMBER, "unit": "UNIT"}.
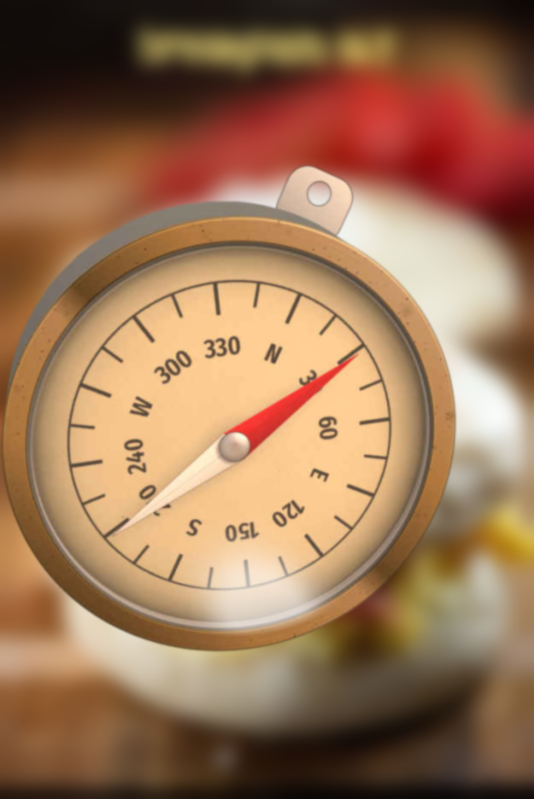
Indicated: {"value": 30, "unit": "°"}
